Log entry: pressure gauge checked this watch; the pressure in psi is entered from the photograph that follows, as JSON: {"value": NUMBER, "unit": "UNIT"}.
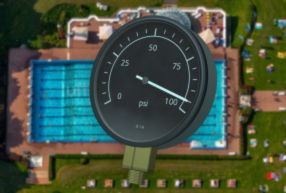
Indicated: {"value": 95, "unit": "psi"}
